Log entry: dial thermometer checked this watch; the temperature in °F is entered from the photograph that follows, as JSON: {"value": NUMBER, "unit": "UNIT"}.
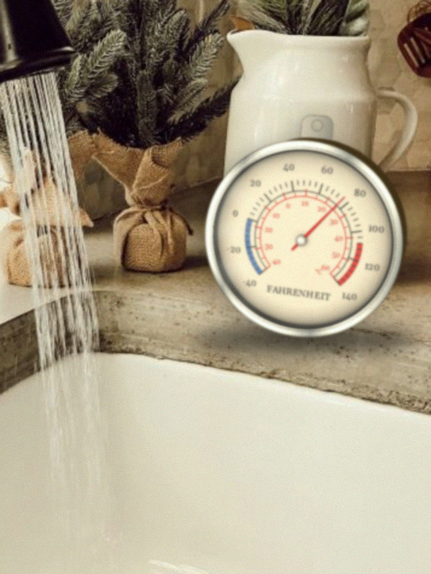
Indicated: {"value": 76, "unit": "°F"}
